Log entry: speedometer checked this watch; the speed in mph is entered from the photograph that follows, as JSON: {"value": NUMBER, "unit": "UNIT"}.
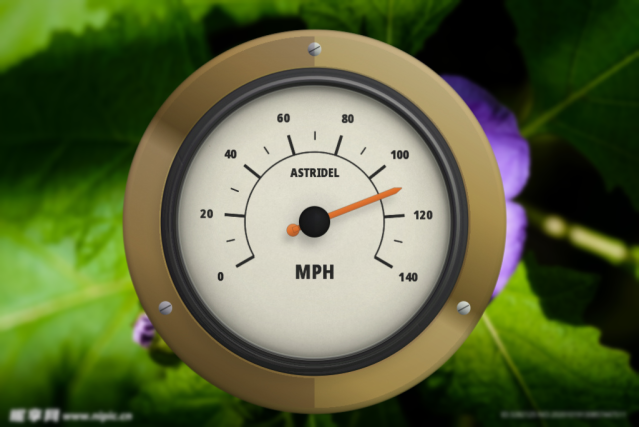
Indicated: {"value": 110, "unit": "mph"}
